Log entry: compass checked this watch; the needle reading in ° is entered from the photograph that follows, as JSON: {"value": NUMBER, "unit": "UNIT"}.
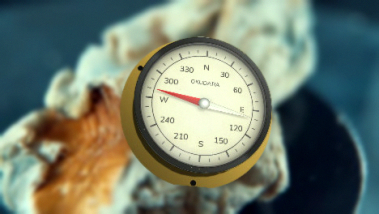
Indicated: {"value": 280, "unit": "°"}
